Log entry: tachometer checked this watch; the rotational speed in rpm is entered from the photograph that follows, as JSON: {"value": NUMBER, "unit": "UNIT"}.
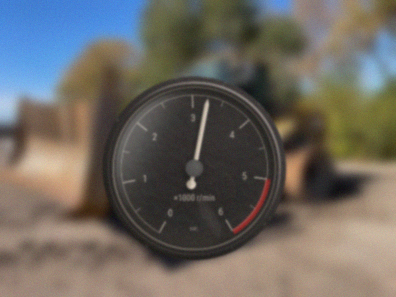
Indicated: {"value": 3250, "unit": "rpm"}
